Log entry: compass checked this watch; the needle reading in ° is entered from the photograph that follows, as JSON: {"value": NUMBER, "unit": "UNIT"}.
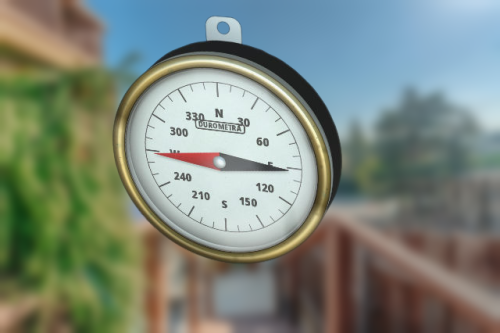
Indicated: {"value": 270, "unit": "°"}
